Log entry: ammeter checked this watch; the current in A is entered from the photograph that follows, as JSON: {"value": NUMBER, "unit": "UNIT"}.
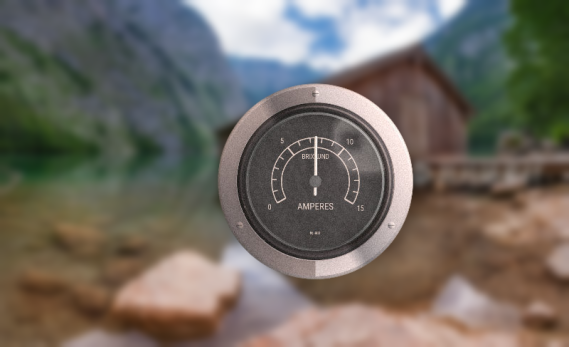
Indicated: {"value": 7.5, "unit": "A"}
